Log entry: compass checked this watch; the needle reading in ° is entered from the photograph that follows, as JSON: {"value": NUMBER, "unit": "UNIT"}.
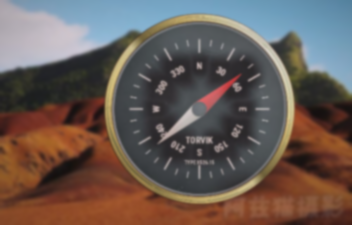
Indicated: {"value": 50, "unit": "°"}
